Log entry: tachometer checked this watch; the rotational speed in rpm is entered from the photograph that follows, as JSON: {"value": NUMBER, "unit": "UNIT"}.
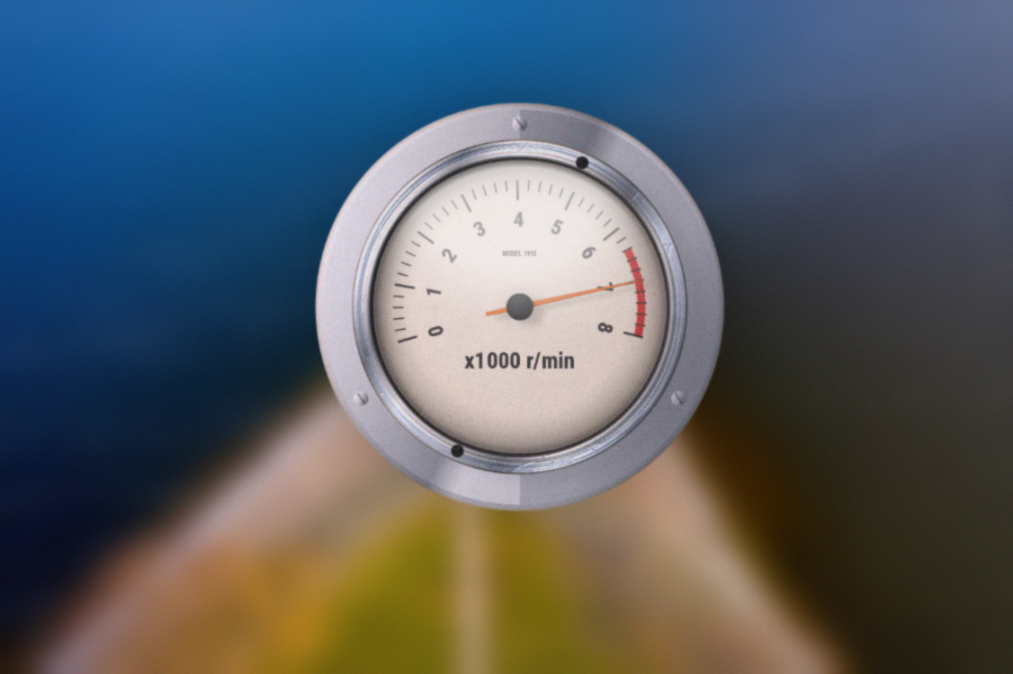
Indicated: {"value": 7000, "unit": "rpm"}
